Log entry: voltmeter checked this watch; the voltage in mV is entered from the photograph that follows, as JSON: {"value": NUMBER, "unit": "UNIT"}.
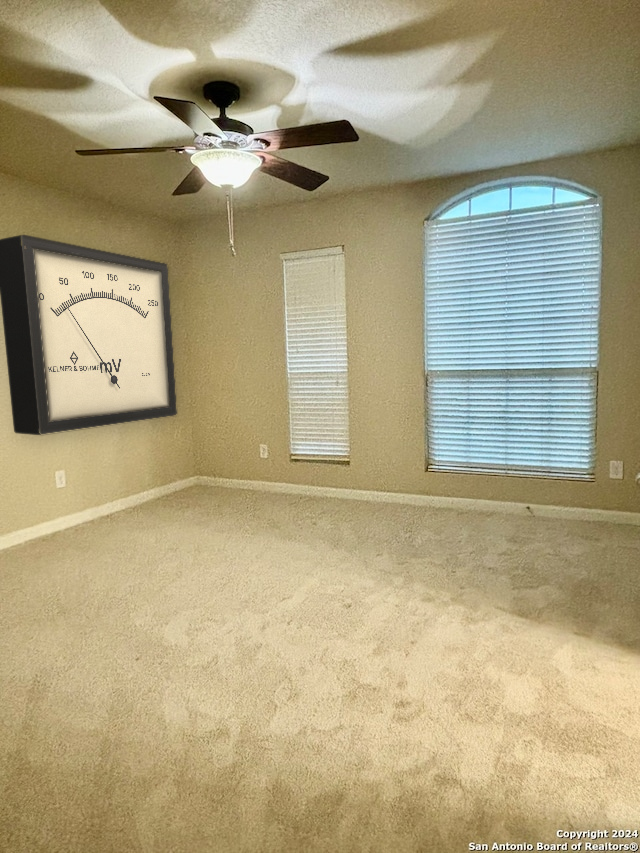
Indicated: {"value": 25, "unit": "mV"}
